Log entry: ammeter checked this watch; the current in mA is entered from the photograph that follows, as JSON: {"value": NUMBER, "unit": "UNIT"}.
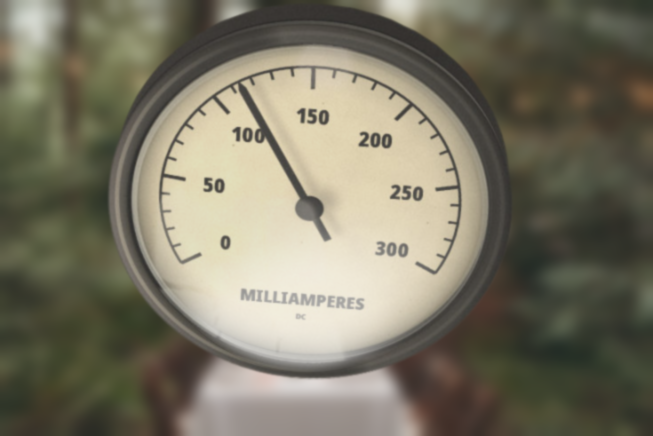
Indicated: {"value": 115, "unit": "mA"}
